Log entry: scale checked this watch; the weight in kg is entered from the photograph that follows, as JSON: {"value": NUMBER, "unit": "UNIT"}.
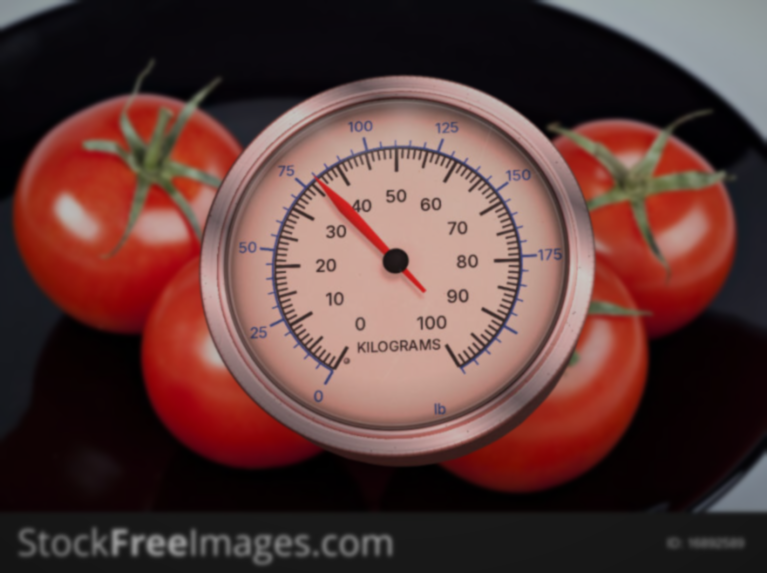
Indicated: {"value": 36, "unit": "kg"}
